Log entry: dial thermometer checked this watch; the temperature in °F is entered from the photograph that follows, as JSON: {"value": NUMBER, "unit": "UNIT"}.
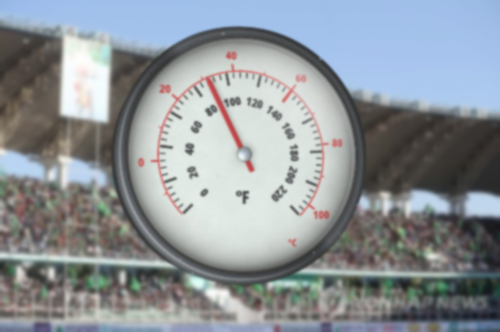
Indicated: {"value": 88, "unit": "°F"}
